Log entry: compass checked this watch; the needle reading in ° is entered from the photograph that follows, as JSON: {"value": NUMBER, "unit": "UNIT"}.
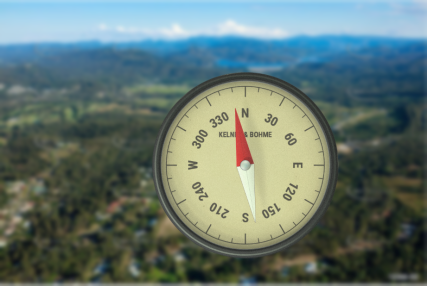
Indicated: {"value": 350, "unit": "°"}
